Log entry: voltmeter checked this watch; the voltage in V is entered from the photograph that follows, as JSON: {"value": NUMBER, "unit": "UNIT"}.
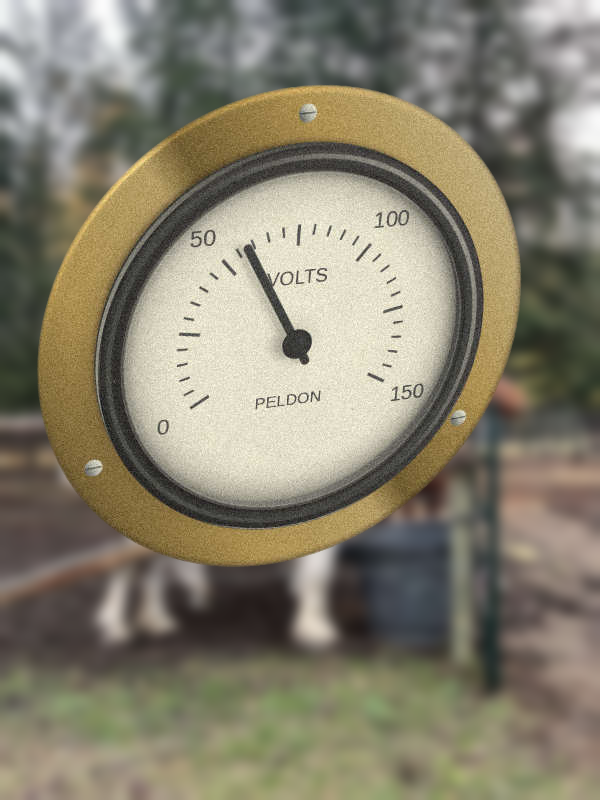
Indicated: {"value": 57.5, "unit": "V"}
